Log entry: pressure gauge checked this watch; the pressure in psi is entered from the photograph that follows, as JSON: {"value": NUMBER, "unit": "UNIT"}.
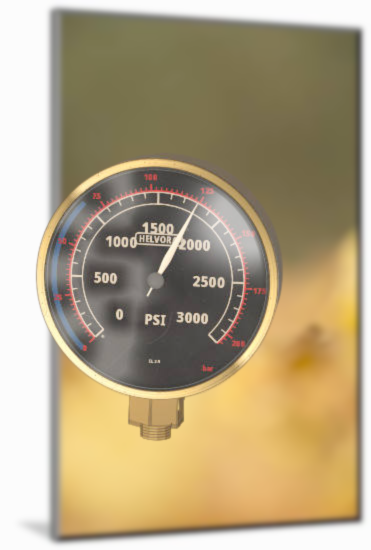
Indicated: {"value": 1800, "unit": "psi"}
